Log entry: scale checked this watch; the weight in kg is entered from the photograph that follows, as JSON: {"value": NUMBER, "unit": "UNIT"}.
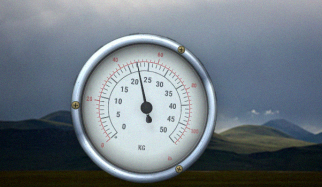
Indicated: {"value": 22, "unit": "kg"}
